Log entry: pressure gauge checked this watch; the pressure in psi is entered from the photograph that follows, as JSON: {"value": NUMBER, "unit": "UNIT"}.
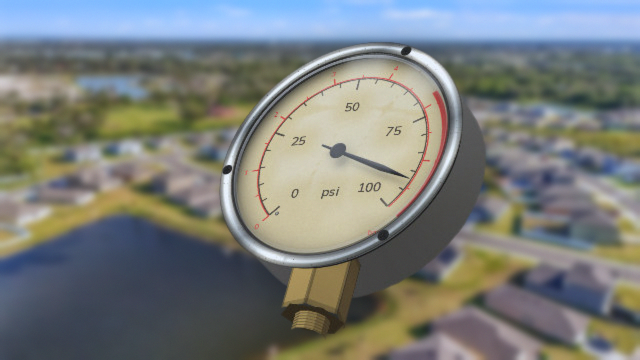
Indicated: {"value": 92.5, "unit": "psi"}
